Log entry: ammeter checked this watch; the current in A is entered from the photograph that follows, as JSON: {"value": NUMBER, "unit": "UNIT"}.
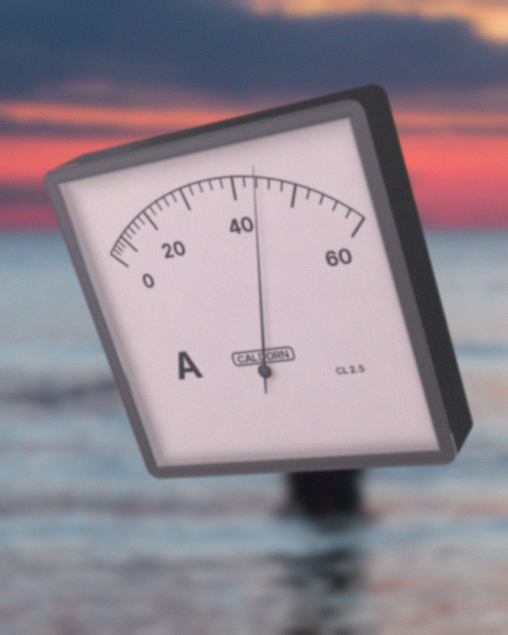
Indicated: {"value": 44, "unit": "A"}
